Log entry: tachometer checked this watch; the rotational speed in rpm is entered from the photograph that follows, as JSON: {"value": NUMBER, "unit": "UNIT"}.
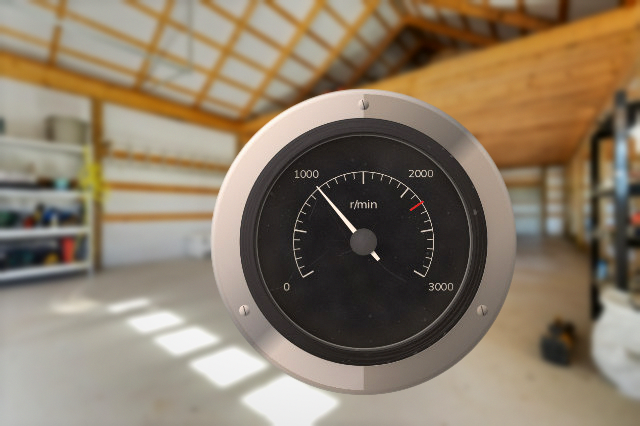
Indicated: {"value": 1000, "unit": "rpm"}
